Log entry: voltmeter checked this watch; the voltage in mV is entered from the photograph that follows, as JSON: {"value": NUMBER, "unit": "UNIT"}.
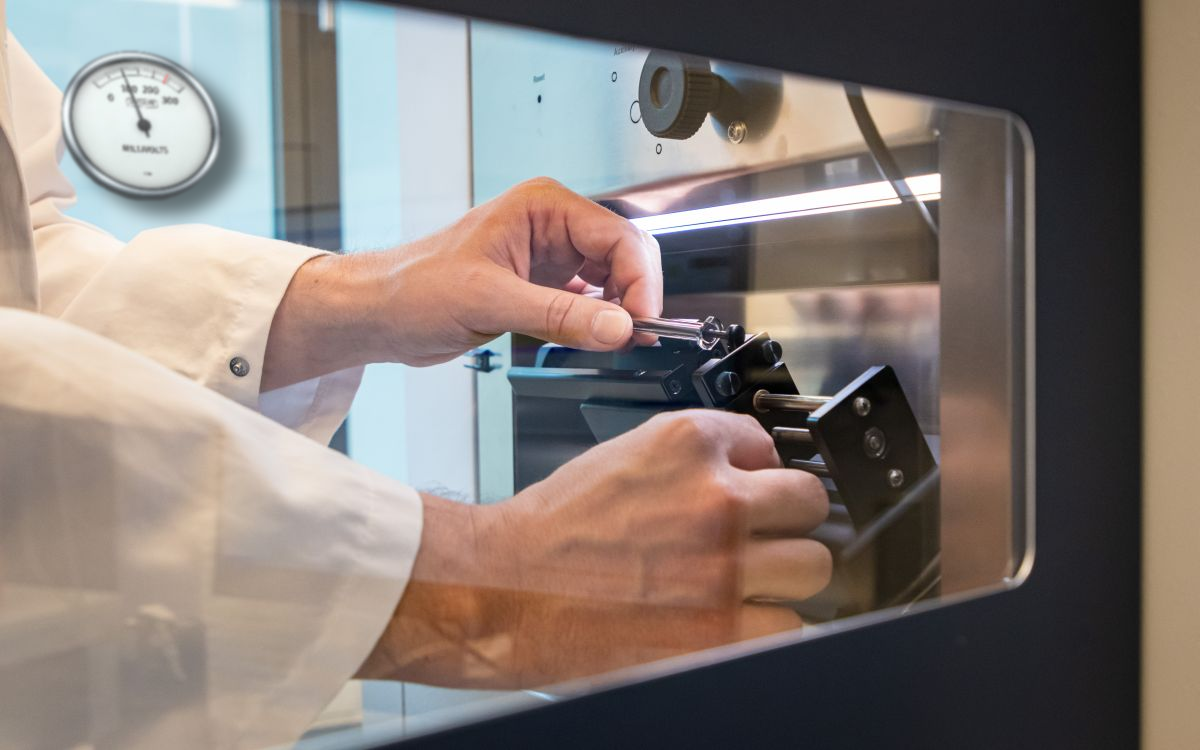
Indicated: {"value": 100, "unit": "mV"}
